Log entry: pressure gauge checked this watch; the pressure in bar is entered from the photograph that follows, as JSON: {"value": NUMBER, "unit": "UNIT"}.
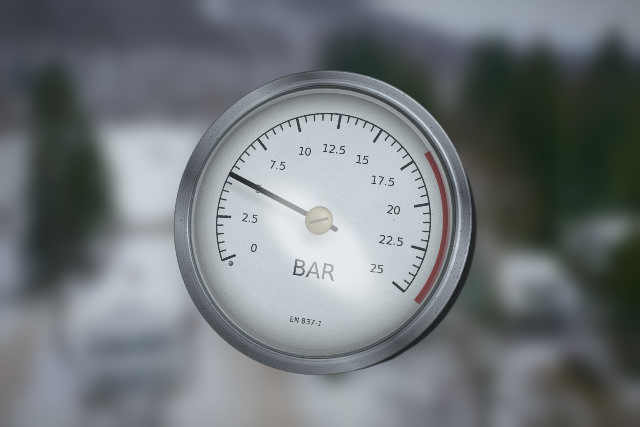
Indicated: {"value": 5, "unit": "bar"}
